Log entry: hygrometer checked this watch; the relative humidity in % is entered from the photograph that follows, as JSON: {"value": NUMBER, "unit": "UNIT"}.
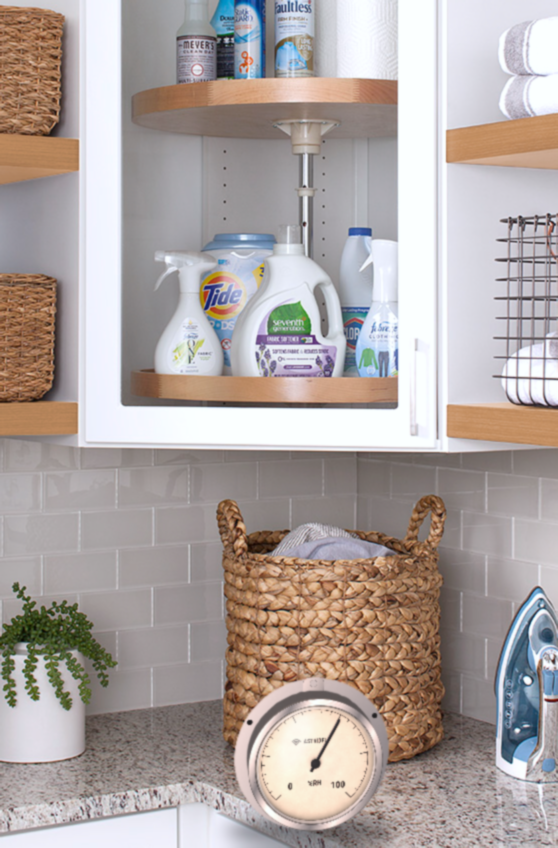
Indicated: {"value": 60, "unit": "%"}
